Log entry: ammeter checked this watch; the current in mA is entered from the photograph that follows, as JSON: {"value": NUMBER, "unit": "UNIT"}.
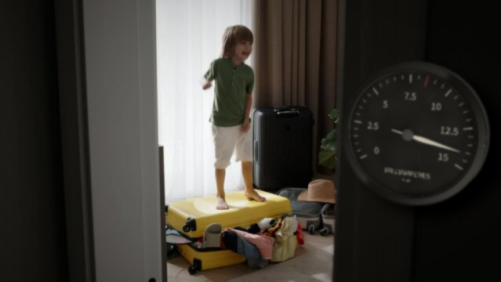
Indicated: {"value": 14, "unit": "mA"}
